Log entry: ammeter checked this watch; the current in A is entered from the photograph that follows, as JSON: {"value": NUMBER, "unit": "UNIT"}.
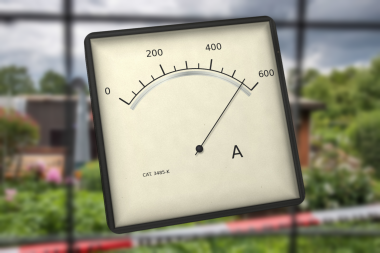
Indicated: {"value": 550, "unit": "A"}
